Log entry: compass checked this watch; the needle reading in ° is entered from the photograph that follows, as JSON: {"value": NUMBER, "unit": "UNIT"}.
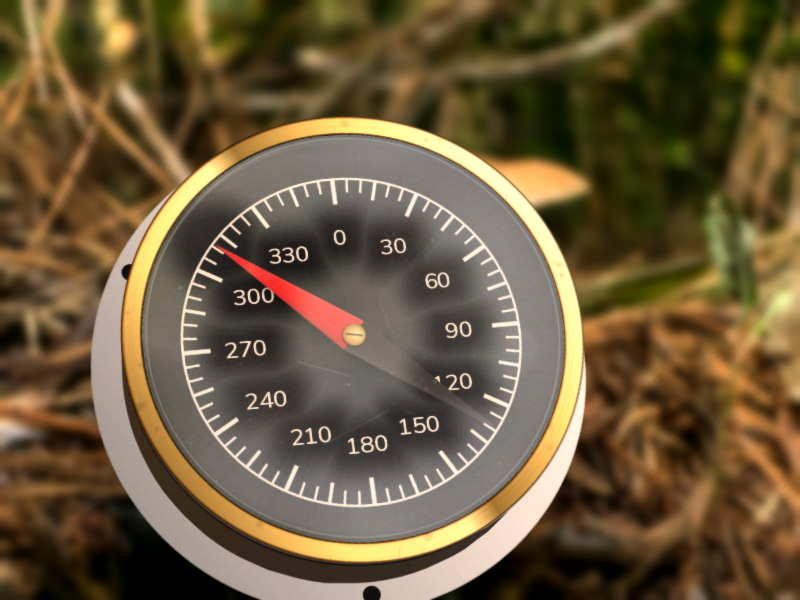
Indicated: {"value": 310, "unit": "°"}
